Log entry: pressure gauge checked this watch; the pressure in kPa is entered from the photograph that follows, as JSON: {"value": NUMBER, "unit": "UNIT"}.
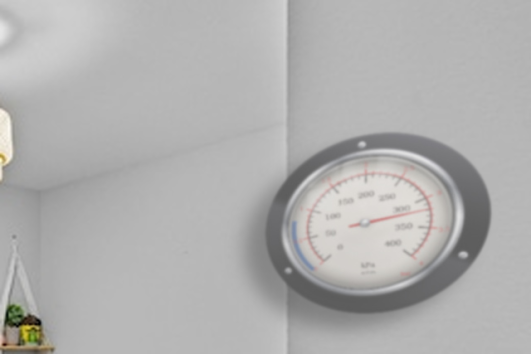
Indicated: {"value": 320, "unit": "kPa"}
